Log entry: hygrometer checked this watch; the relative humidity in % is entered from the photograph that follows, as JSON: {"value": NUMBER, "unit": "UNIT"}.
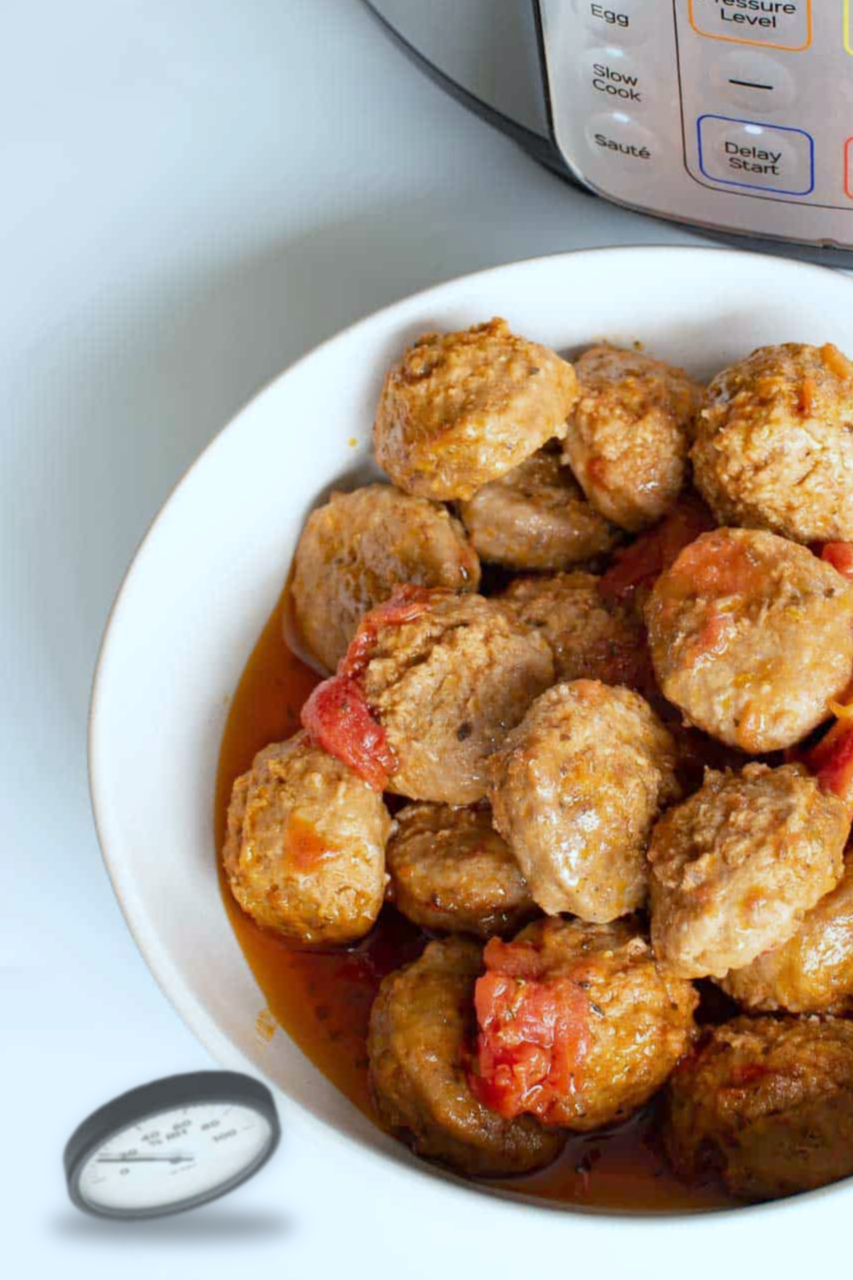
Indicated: {"value": 20, "unit": "%"}
